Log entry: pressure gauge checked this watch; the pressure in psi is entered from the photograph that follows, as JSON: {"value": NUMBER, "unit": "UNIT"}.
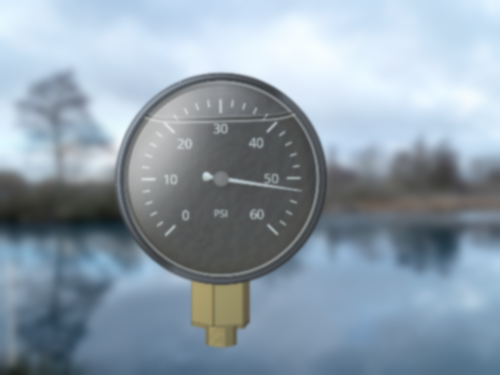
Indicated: {"value": 52, "unit": "psi"}
